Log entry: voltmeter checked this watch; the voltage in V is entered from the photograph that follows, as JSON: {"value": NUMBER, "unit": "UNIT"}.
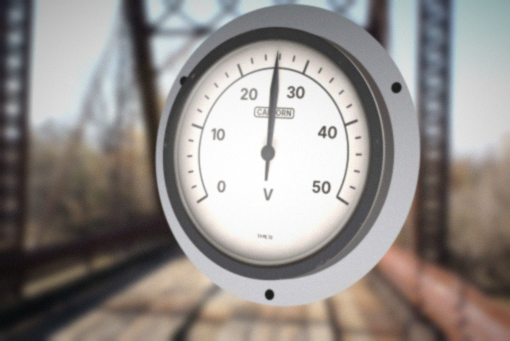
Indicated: {"value": 26, "unit": "V"}
